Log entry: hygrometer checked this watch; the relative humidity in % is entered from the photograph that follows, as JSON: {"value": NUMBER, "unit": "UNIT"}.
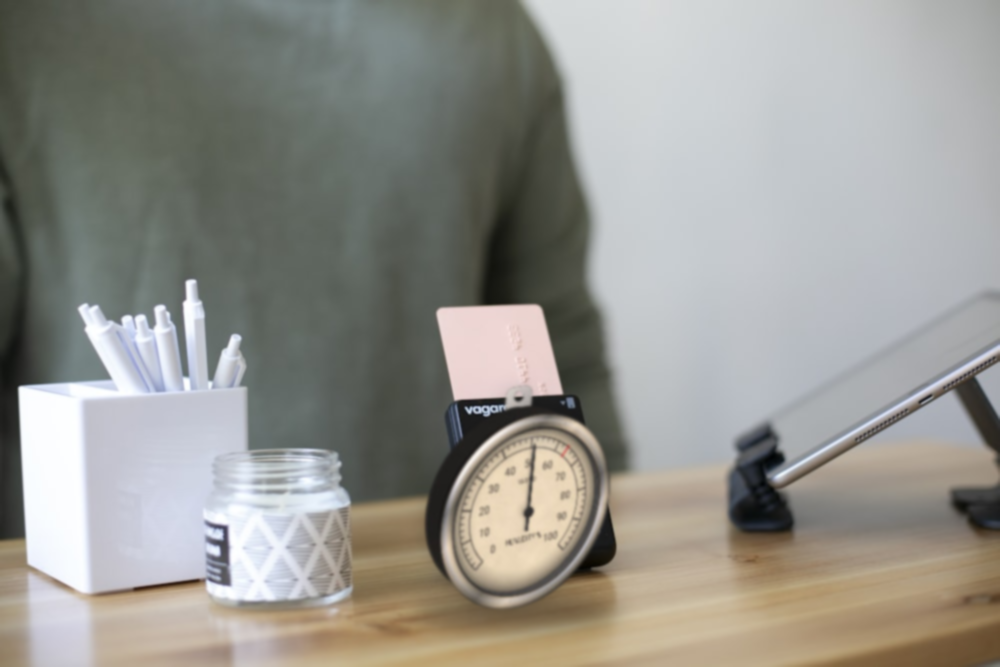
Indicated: {"value": 50, "unit": "%"}
